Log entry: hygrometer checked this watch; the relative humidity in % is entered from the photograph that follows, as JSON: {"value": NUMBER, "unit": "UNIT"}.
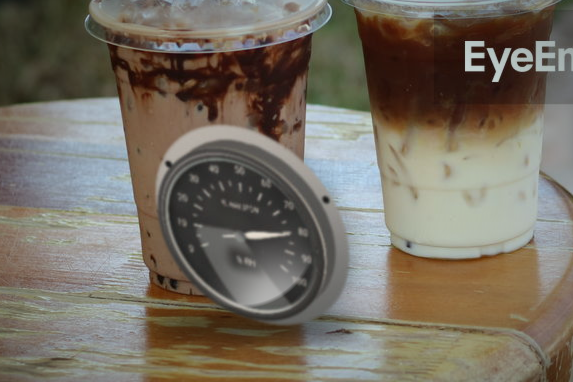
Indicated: {"value": 80, "unit": "%"}
